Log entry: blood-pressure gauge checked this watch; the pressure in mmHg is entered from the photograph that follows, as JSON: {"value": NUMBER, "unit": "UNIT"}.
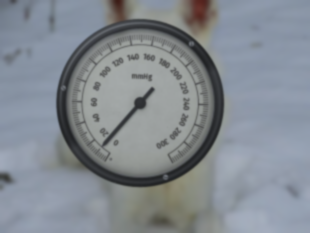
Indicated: {"value": 10, "unit": "mmHg"}
